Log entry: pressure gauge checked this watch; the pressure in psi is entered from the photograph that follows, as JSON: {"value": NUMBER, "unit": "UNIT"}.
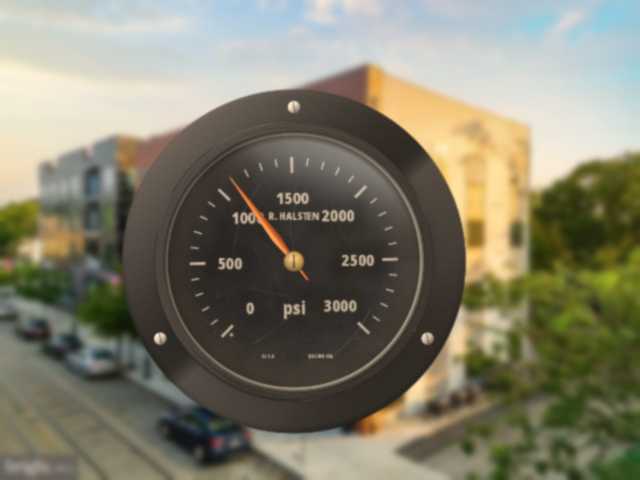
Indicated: {"value": 1100, "unit": "psi"}
